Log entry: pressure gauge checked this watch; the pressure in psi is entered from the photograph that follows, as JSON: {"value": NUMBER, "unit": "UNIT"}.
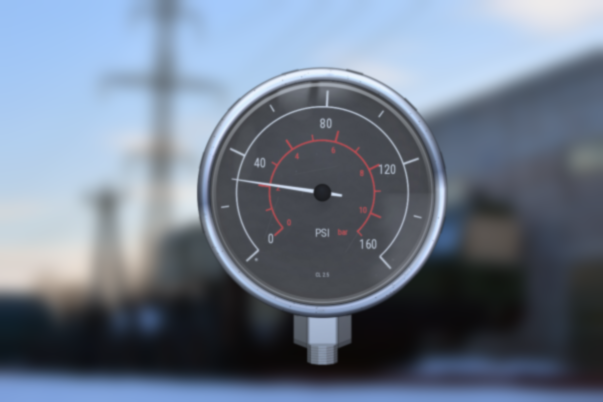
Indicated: {"value": 30, "unit": "psi"}
